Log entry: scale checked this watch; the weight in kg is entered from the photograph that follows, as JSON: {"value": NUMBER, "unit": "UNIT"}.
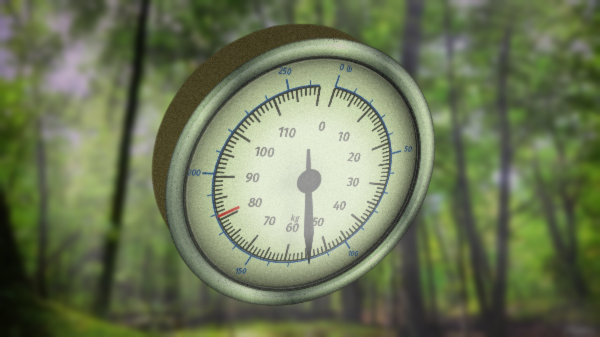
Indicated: {"value": 55, "unit": "kg"}
